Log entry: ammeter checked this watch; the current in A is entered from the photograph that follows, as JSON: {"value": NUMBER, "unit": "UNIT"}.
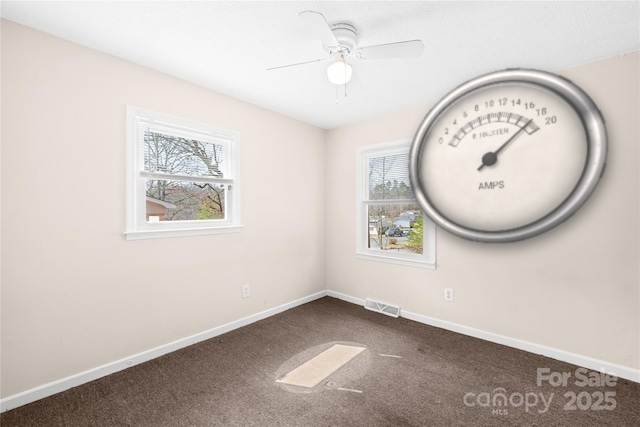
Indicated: {"value": 18, "unit": "A"}
